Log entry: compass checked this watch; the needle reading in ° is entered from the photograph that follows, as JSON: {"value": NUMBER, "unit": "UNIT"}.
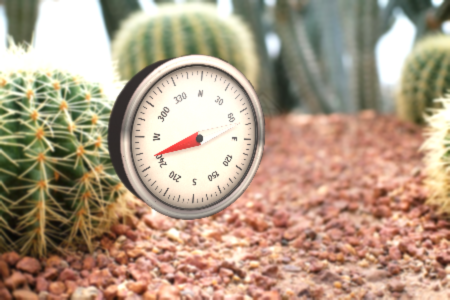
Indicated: {"value": 250, "unit": "°"}
